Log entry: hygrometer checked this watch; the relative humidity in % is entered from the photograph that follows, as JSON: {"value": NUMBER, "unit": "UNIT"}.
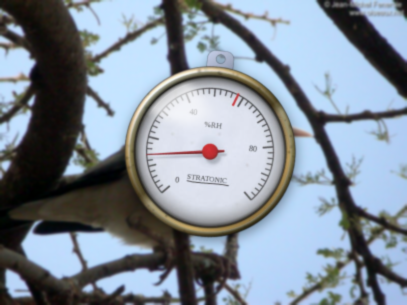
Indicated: {"value": 14, "unit": "%"}
